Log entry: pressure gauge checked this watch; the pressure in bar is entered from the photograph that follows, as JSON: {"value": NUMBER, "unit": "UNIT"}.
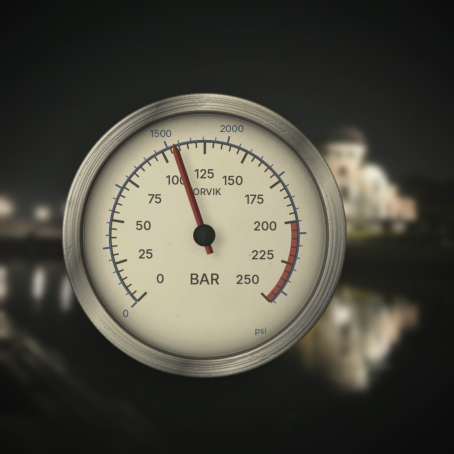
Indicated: {"value": 107.5, "unit": "bar"}
